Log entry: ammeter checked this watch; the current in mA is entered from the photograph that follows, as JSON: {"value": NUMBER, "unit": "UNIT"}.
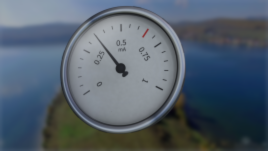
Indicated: {"value": 0.35, "unit": "mA"}
